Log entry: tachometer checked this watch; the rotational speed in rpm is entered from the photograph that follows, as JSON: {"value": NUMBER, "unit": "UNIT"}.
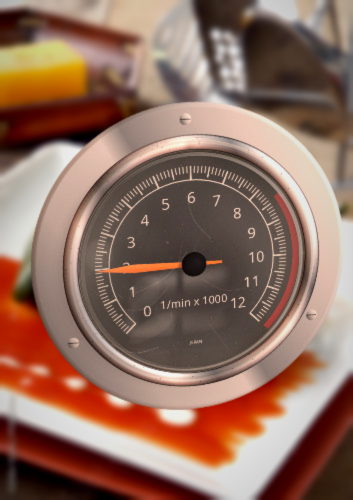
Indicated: {"value": 2000, "unit": "rpm"}
